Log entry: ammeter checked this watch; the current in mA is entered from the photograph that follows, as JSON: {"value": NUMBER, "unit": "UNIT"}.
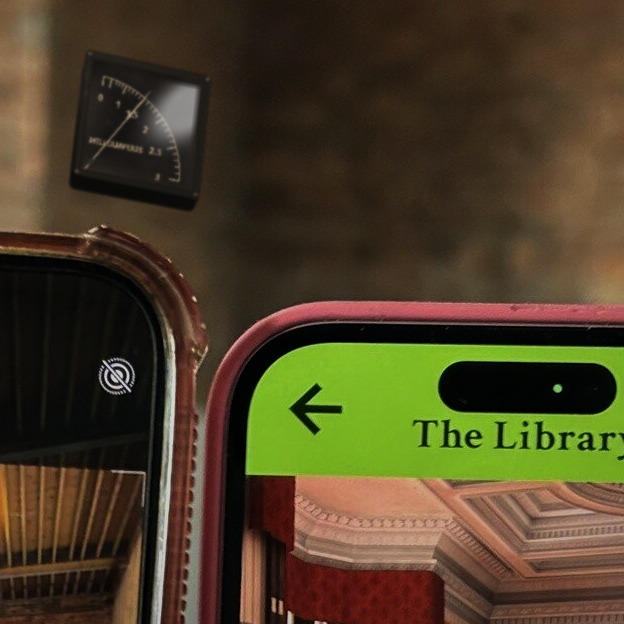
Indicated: {"value": 1.5, "unit": "mA"}
